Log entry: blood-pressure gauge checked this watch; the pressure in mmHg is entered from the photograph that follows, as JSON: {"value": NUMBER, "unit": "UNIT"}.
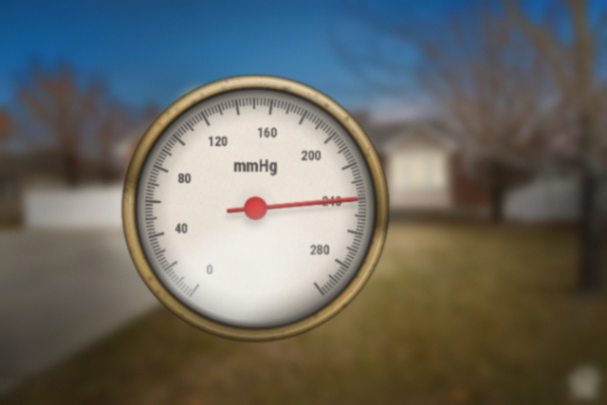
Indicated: {"value": 240, "unit": "mmHg"}
